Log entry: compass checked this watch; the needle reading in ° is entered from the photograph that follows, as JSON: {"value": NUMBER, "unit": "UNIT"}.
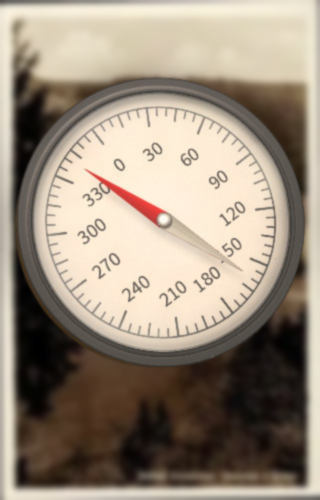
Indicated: {"value": 340, "unit": "°"}
